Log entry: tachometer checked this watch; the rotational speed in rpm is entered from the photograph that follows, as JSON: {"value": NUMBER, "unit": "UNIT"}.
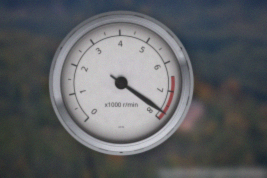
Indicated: {"value": 7750, "unit": "rpm"}
